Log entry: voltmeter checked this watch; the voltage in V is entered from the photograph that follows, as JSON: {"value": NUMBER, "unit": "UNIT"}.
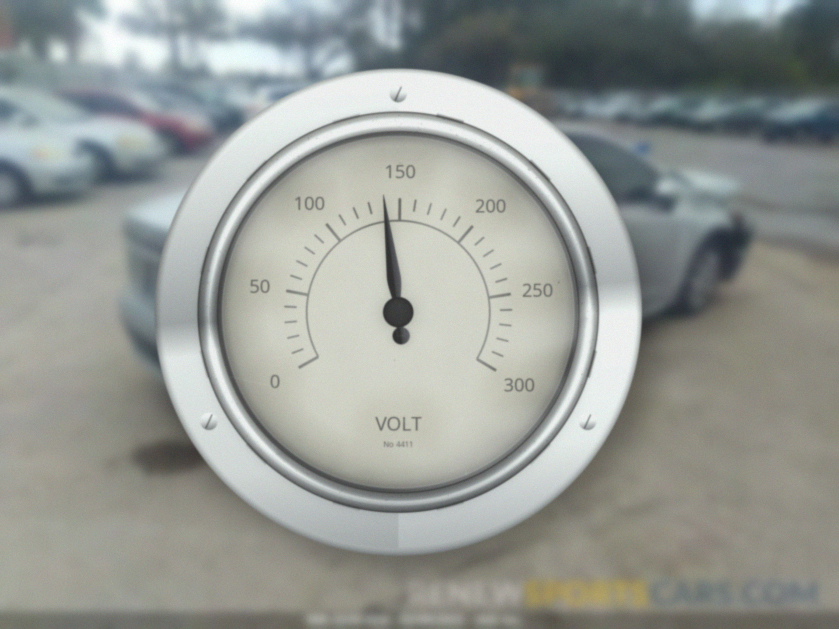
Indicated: {"value": 140, "unit": "V"}
